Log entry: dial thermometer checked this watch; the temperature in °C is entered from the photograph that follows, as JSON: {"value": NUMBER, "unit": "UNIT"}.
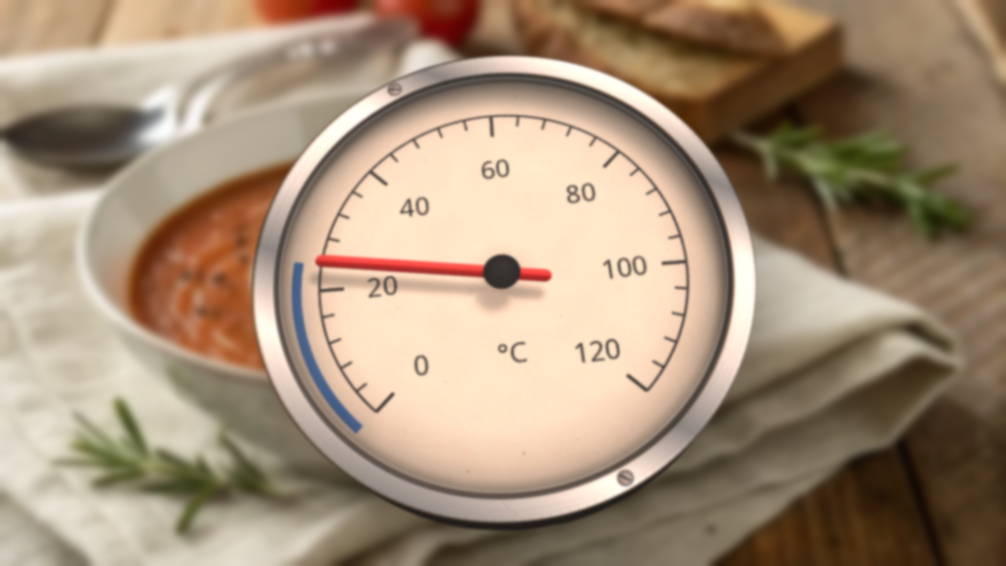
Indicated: {"value": 24, "unit": "°C"}
